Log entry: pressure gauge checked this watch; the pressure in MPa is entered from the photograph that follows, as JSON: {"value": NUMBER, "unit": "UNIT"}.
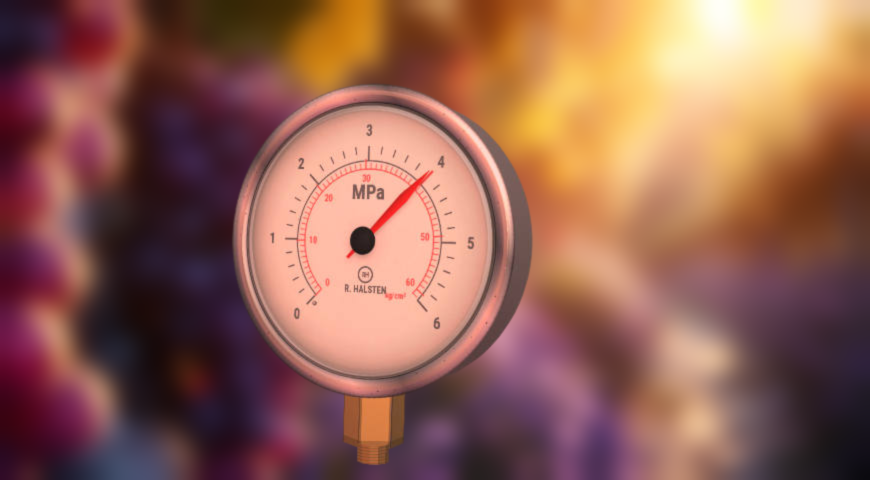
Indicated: {"value": 4, "unit": "MPa"}
